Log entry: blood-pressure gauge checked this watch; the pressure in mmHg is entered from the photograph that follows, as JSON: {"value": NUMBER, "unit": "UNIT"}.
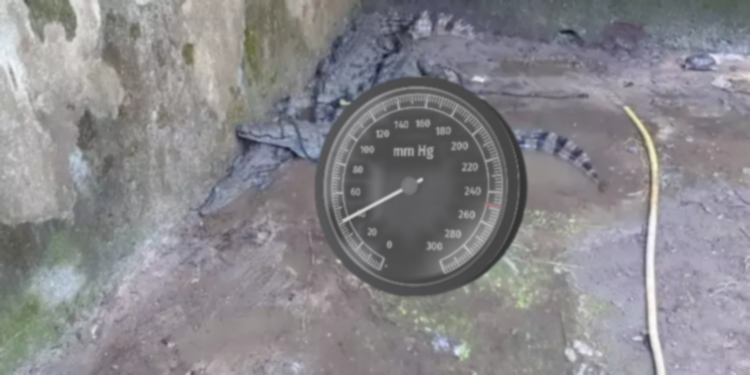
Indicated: {"value": 40, "unit": "mmHg"}
